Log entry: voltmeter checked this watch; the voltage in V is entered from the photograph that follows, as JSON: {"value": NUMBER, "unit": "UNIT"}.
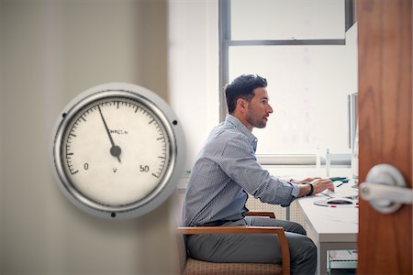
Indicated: {"value": 20, "unit": "V"}
